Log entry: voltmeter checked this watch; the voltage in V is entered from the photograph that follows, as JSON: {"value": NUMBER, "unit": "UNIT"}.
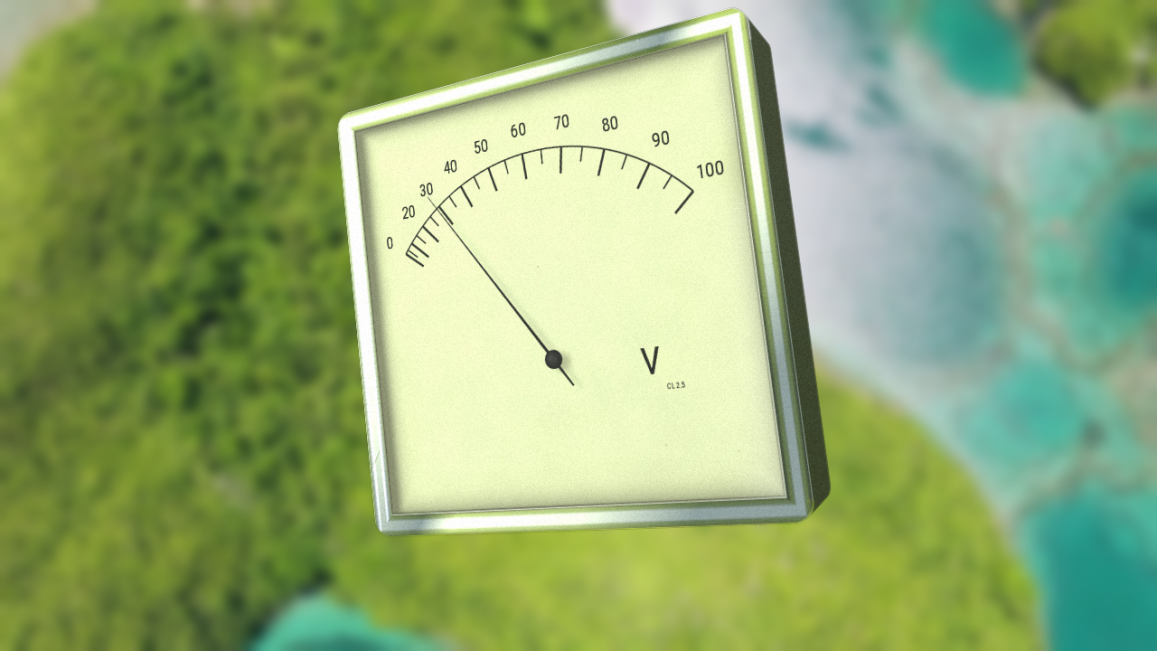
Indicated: {"value": 30, "unit": "V"}
